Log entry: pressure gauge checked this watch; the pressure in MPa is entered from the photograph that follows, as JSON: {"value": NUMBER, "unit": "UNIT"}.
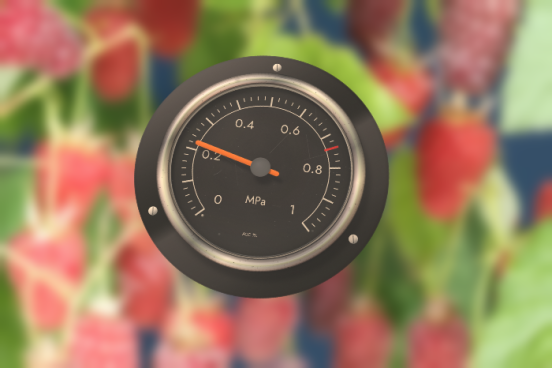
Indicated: {"value": 0.22, "unit": "MPa"}
